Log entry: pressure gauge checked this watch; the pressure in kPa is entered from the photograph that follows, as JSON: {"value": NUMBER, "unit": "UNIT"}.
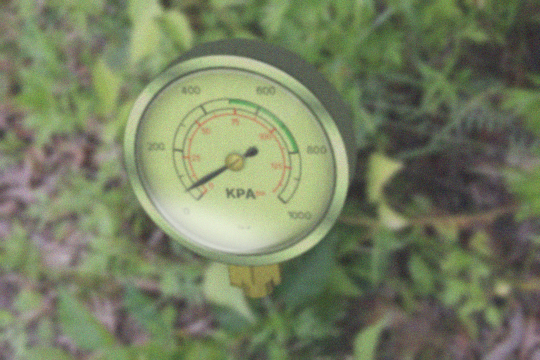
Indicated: {"value": 50, "unit": "kPa"}
